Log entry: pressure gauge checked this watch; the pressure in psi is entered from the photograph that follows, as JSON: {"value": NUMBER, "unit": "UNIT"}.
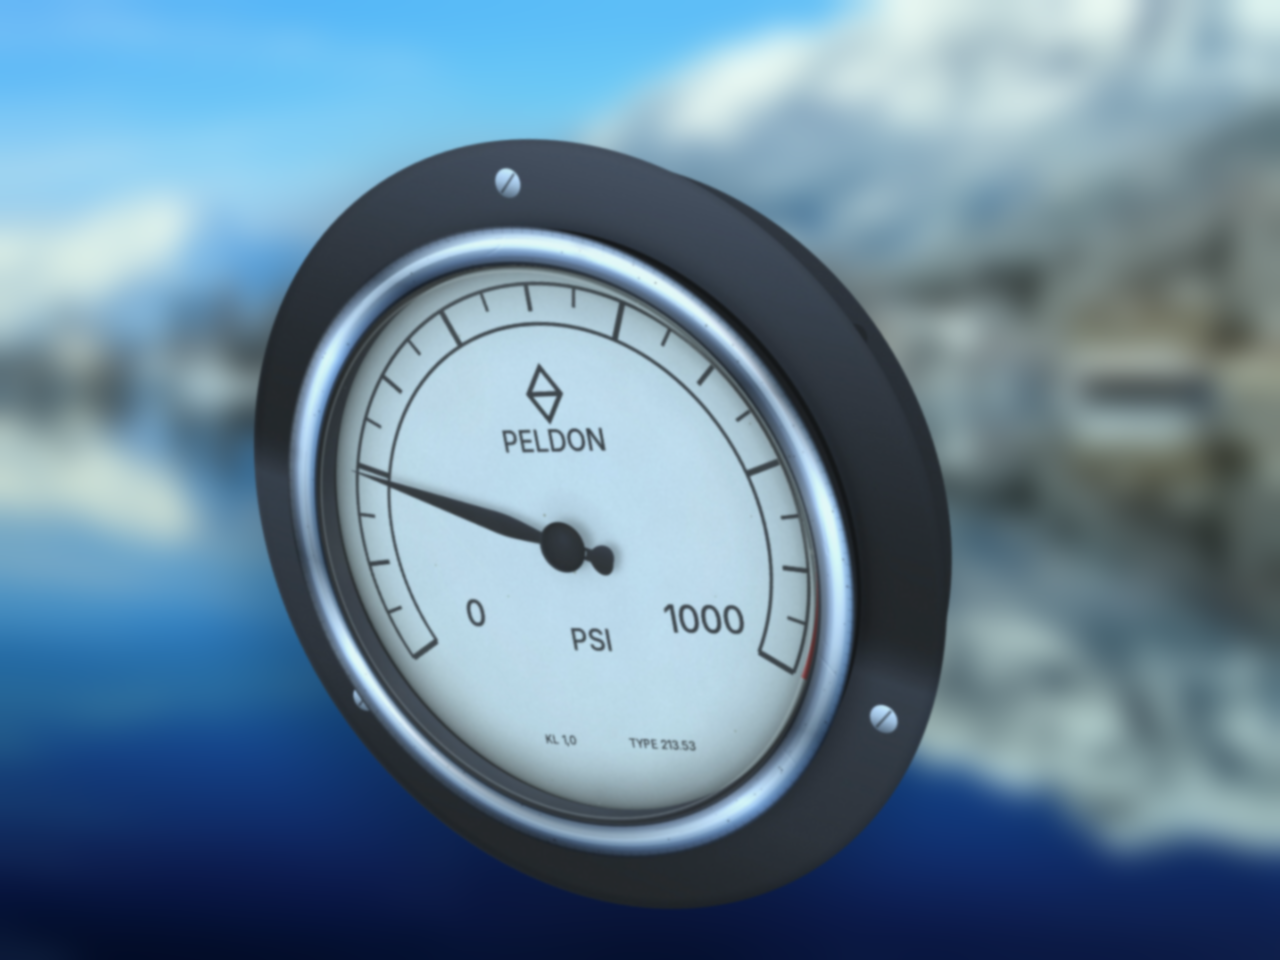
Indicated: {"value": 200, "unit": "psi"}
